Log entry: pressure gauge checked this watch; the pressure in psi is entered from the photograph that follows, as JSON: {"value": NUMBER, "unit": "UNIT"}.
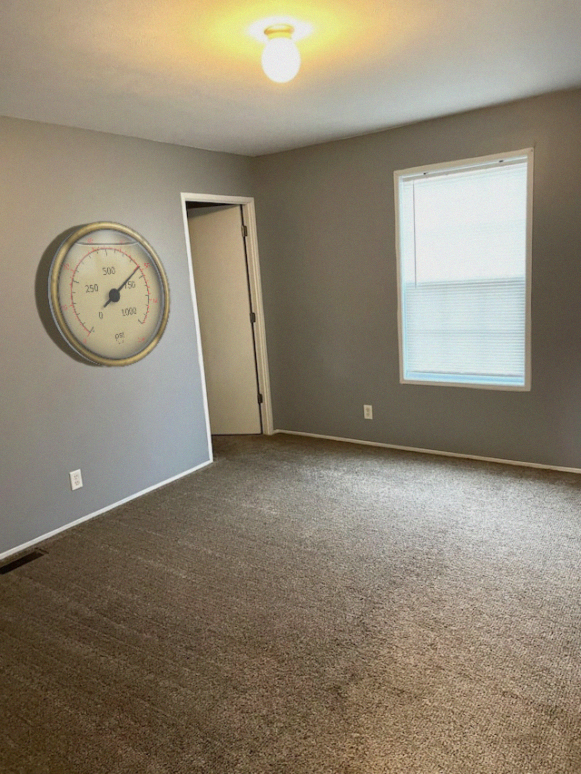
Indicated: {"value": 700, "unit": "psi"}
